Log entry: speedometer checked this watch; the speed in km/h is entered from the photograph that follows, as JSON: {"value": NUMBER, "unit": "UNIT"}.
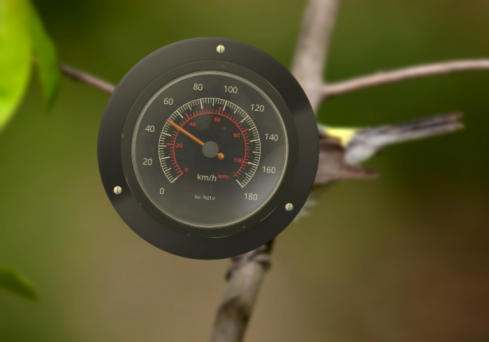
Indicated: {"value": 50, "unit": "km/h"}
